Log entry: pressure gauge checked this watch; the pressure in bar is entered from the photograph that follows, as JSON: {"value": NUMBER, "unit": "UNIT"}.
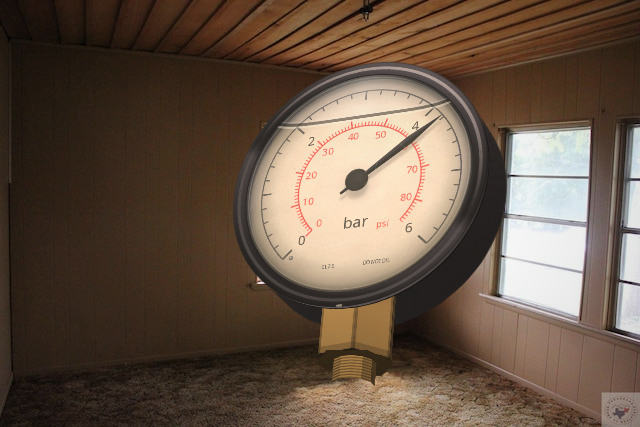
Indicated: {"value": 4.2, "unit": "bar"}
